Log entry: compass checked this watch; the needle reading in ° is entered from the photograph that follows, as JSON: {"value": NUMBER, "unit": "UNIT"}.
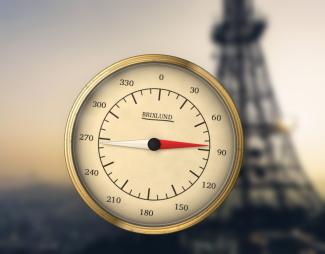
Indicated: {"value": 85, "unit": "°"}
